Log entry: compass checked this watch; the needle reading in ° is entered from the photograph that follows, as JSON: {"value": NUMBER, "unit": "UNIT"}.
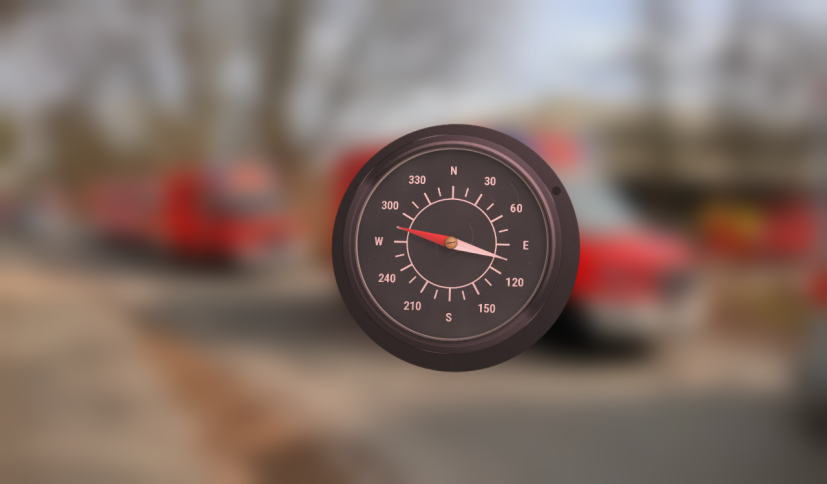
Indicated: {"value": 285, "unit": "°"}
